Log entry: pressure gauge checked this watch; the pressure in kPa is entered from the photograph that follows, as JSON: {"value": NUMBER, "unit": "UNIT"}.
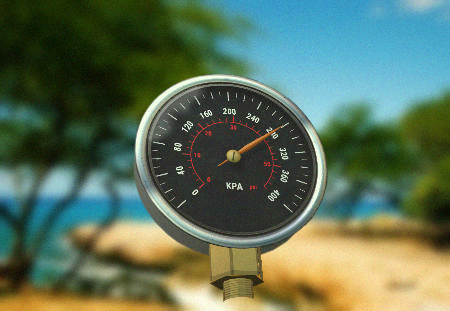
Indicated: {"value": 280, "unit": "kPa"}
